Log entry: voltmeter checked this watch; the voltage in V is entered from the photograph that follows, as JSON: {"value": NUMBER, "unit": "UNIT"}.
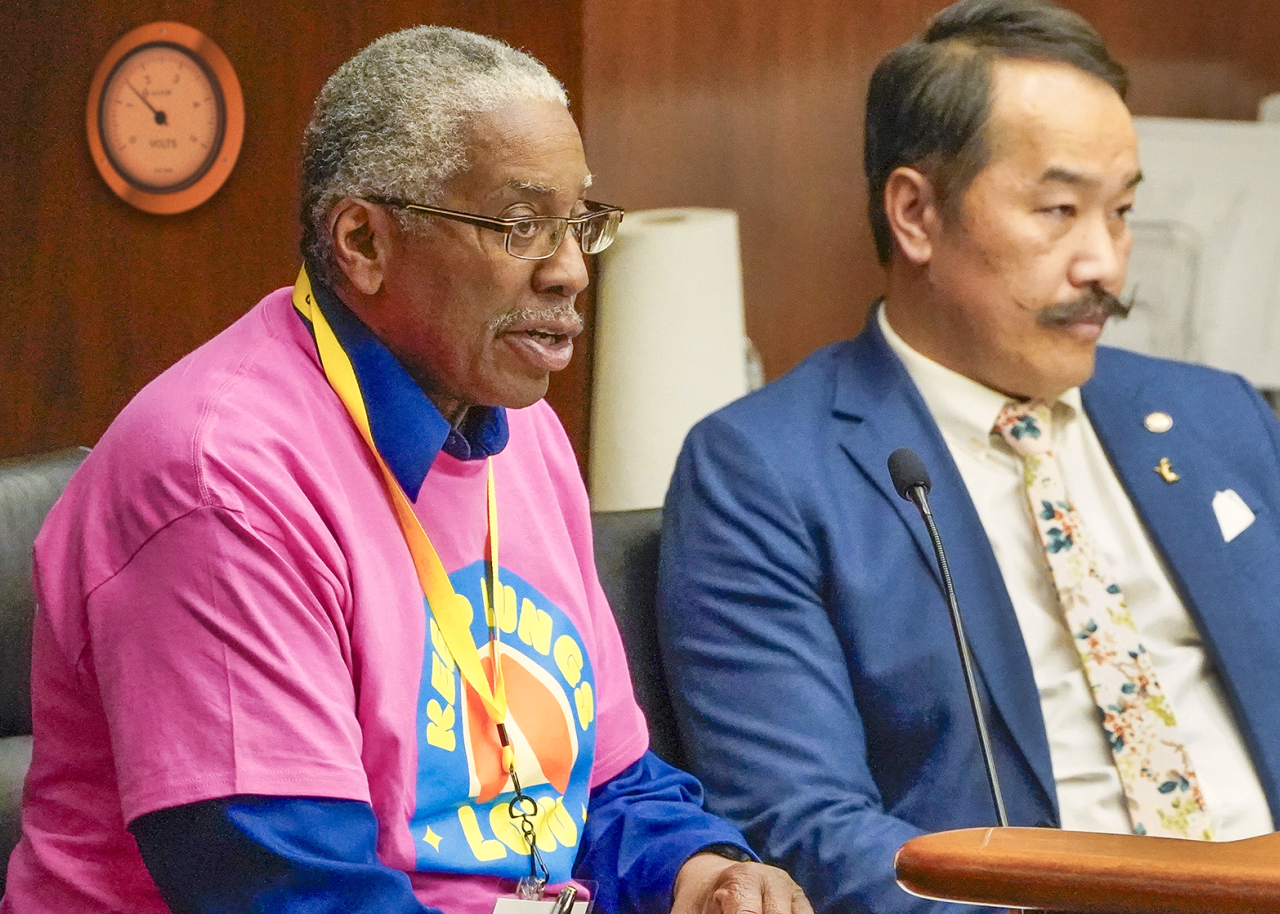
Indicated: {"value": 1.5, "unit": "V"}
